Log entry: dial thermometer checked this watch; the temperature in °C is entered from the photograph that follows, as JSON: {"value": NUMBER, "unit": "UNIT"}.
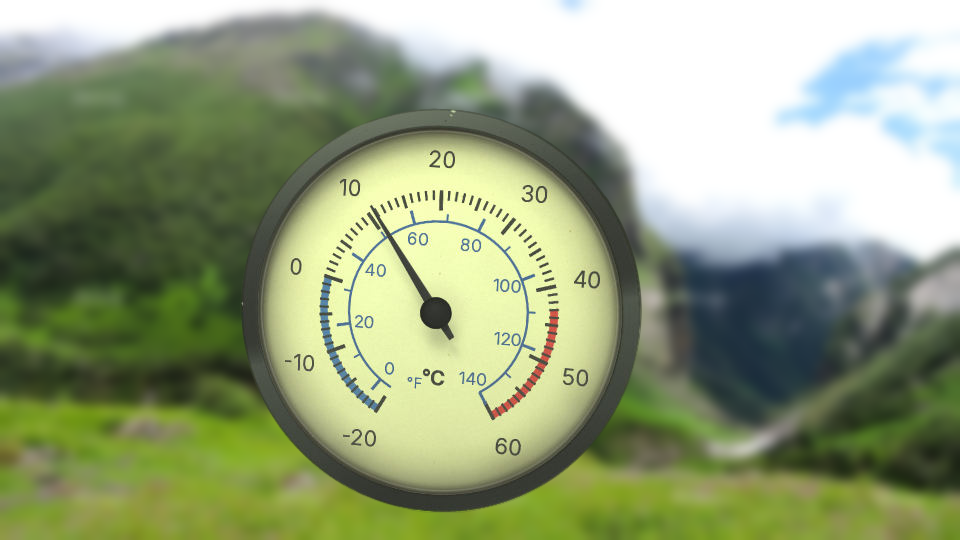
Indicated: {"value": 11, "unit": "°C"}
